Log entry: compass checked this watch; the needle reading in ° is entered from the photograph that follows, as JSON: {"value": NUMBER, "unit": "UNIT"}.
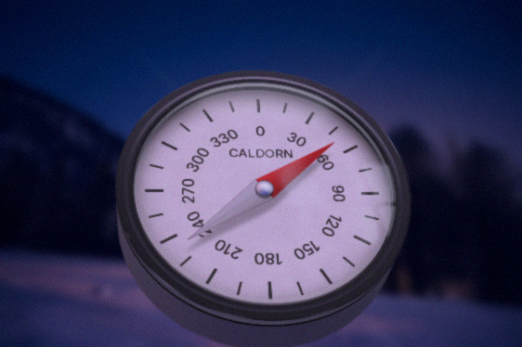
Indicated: {"value": 52.5, "unit": "°"}
